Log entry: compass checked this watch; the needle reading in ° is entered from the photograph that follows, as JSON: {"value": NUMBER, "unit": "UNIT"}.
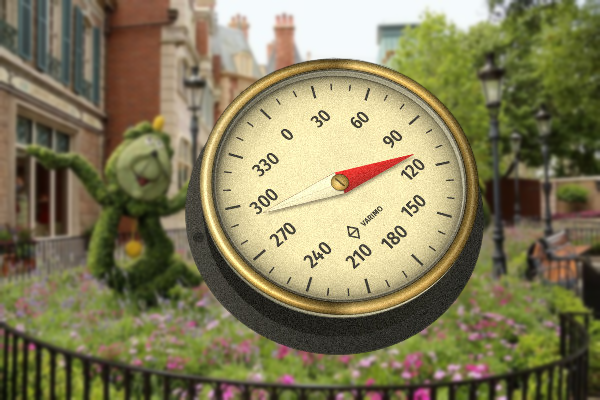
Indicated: {"value": 110, "unit": "°"}
